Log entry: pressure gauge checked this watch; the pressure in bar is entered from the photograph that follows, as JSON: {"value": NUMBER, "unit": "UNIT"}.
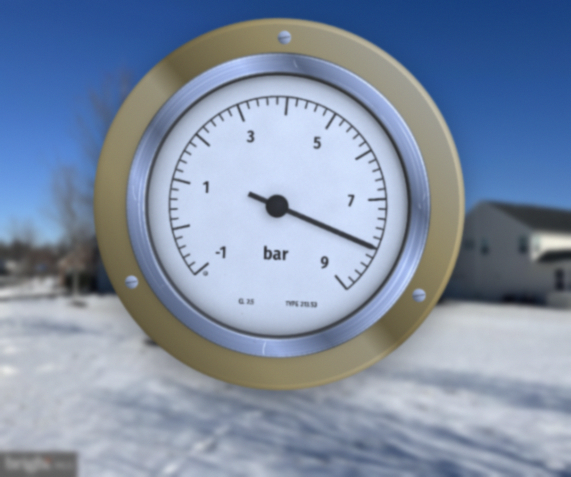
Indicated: {"value": 8, "unit": "bar"}
